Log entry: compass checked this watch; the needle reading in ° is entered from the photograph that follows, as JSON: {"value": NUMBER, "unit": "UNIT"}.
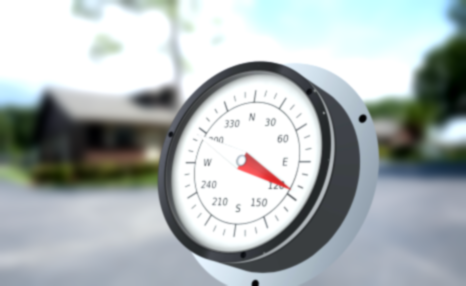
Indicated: {"value": 115, "unit": "°"}
